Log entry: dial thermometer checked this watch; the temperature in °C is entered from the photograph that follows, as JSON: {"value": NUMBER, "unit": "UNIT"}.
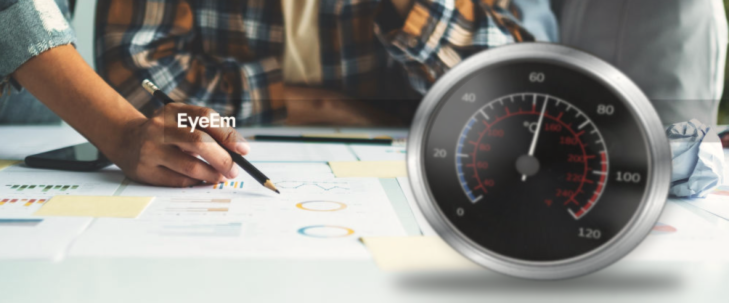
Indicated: {"value": 64, "unit": "°C"}
